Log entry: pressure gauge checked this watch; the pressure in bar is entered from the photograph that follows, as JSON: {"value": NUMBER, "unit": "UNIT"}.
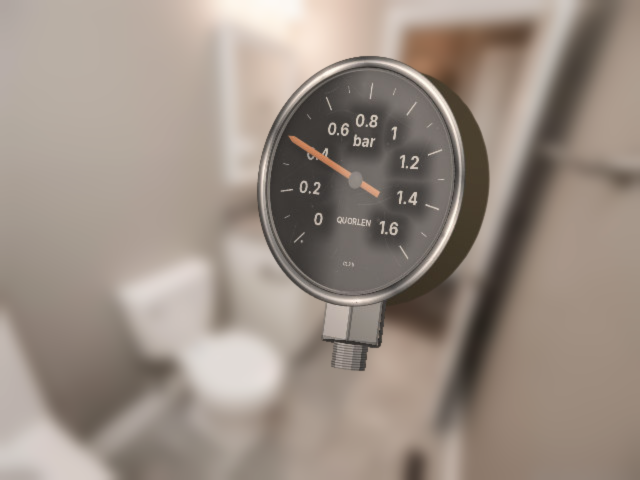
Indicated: {"value": 0.4, "unit": "bar"}
